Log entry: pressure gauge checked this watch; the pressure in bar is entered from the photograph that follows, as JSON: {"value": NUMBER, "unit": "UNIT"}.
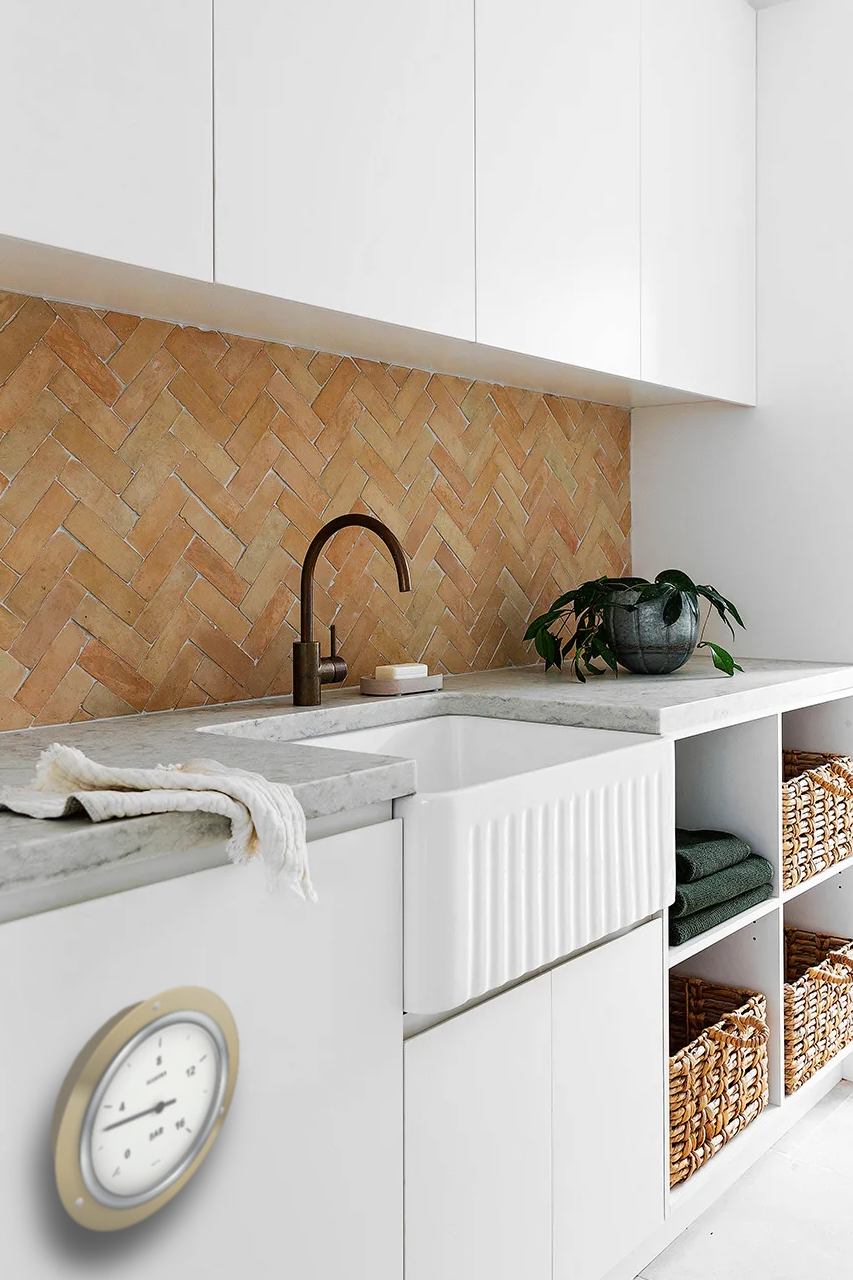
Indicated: {"value": 3, "unit": "bar"}
